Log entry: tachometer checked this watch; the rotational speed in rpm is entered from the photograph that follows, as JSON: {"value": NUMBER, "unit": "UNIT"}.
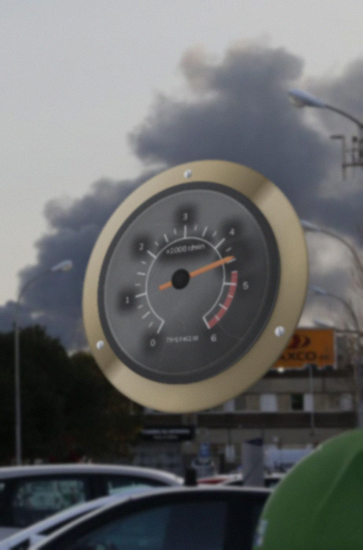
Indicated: {"value": 4500, "unit": "rpm"}
